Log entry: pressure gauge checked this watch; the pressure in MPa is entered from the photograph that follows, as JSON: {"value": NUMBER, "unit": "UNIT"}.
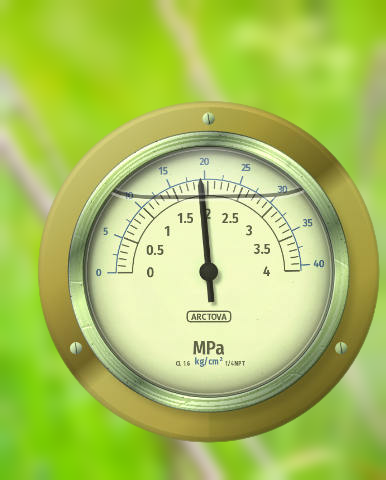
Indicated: {"value": 1.9, "unit": "MPa"}
